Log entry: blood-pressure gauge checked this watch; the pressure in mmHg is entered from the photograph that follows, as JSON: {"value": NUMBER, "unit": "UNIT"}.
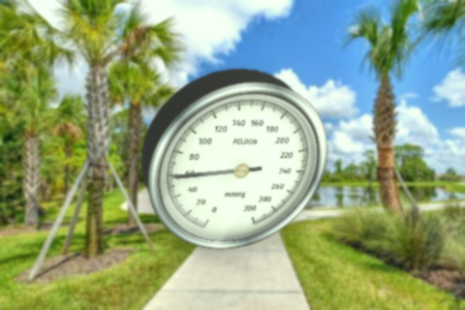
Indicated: {"value": 60, "unit": "mmHg"}
